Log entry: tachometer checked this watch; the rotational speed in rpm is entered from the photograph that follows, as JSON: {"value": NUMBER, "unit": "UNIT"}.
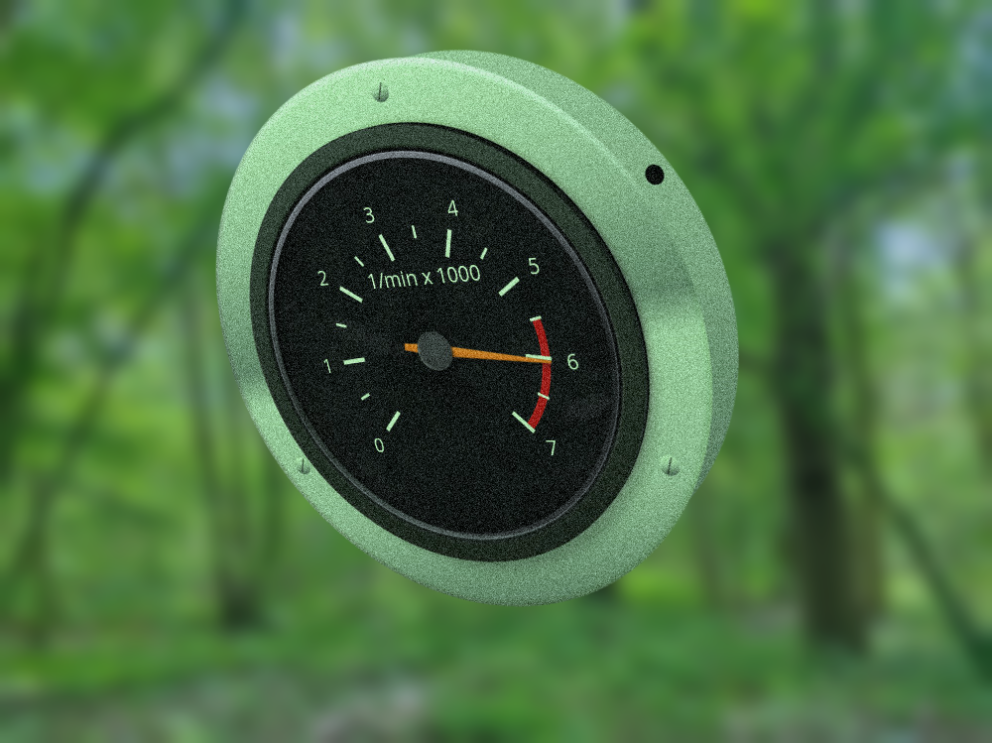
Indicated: {"value": 6000, "unit": "rpm"}
